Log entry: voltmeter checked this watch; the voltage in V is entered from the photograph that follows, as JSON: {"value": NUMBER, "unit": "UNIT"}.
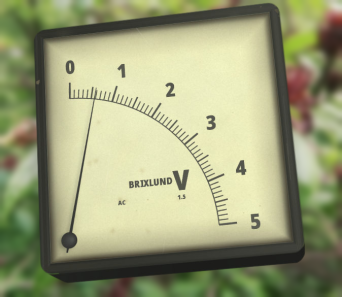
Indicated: {"value": 0.6, "unit": "V"}
